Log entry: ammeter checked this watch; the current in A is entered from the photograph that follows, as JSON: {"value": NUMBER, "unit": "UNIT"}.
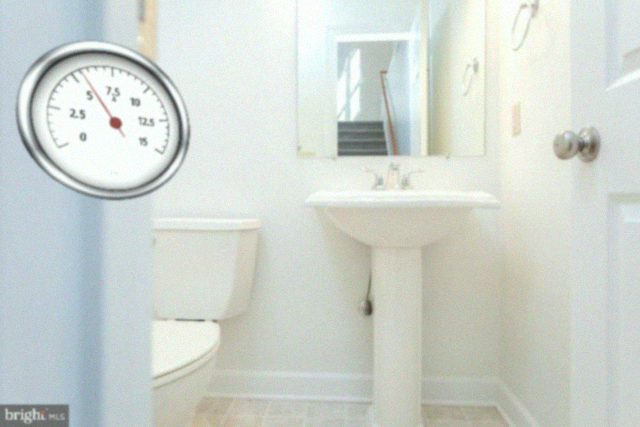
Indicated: {"value": 5.5, "unit": "A"}
